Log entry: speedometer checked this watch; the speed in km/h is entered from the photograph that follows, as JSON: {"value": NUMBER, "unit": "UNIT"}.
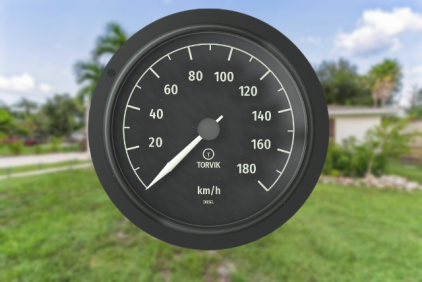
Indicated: {"value": 0, "unit": "km/h"}
